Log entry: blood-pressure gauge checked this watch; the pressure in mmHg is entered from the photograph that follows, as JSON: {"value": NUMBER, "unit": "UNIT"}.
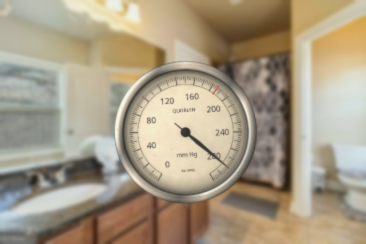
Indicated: {"value": 280, "unit": "mmHg"}
